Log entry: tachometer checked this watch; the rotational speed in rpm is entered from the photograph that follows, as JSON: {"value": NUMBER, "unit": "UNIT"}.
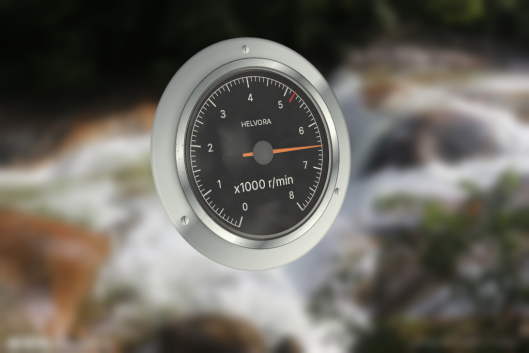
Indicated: {"value": 6500, "unit": "rpm"}
